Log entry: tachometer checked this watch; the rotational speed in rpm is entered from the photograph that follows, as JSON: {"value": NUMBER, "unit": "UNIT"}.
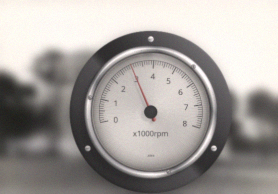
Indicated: {"value": 3000, "unit": "rpm"}
